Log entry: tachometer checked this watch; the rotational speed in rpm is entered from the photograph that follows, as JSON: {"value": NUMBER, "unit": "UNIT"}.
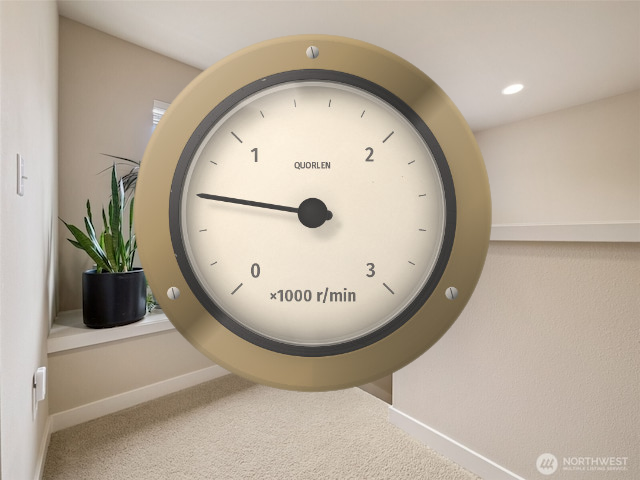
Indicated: {"value": 600, "unit": "rpm"}
